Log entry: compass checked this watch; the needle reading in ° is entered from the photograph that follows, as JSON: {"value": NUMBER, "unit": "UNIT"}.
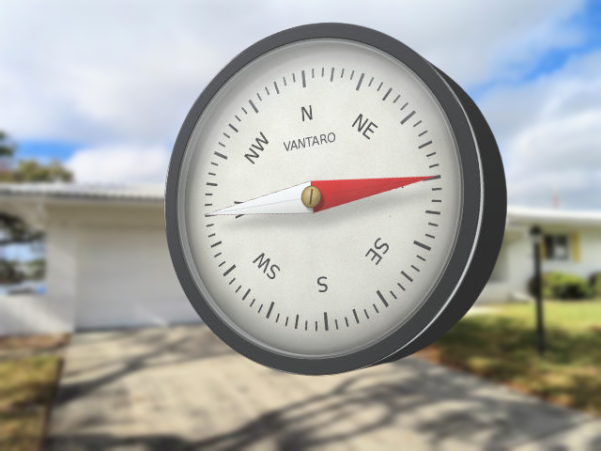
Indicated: {"value": 90, "unit": "°"}
